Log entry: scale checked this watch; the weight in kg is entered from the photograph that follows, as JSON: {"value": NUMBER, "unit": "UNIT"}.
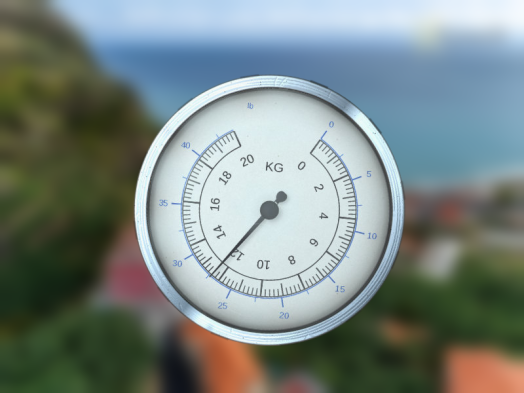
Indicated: {"value": 12.4, "unit": "kg"}
